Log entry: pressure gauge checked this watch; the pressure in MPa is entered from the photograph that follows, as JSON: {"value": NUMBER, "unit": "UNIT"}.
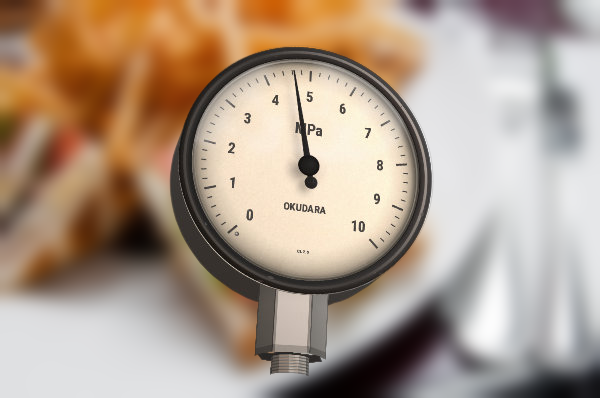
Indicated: {"value": 4.6, "unit": "MPa"}
